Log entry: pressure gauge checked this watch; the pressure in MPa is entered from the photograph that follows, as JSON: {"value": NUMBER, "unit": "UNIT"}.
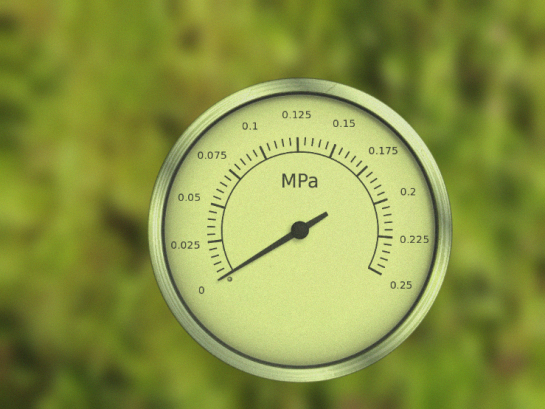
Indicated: {"value": 0, "unit": "MPa"}
